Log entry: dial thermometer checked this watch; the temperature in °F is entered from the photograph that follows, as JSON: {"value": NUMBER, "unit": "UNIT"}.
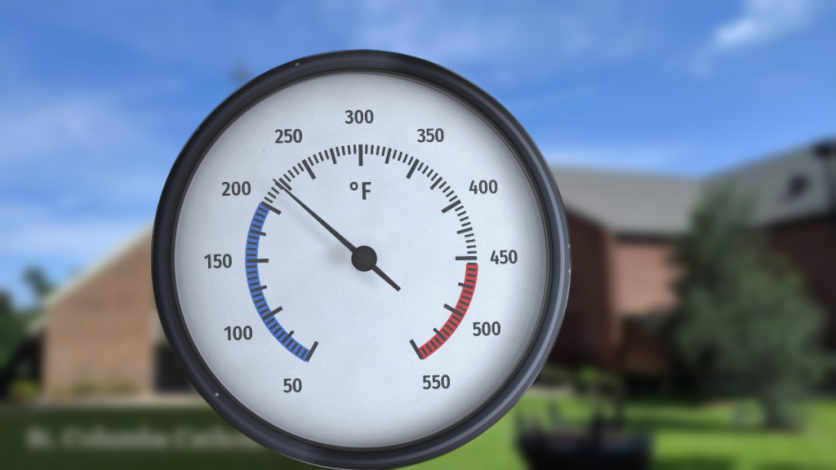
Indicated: {"value": 220, "unit": "°F"}
